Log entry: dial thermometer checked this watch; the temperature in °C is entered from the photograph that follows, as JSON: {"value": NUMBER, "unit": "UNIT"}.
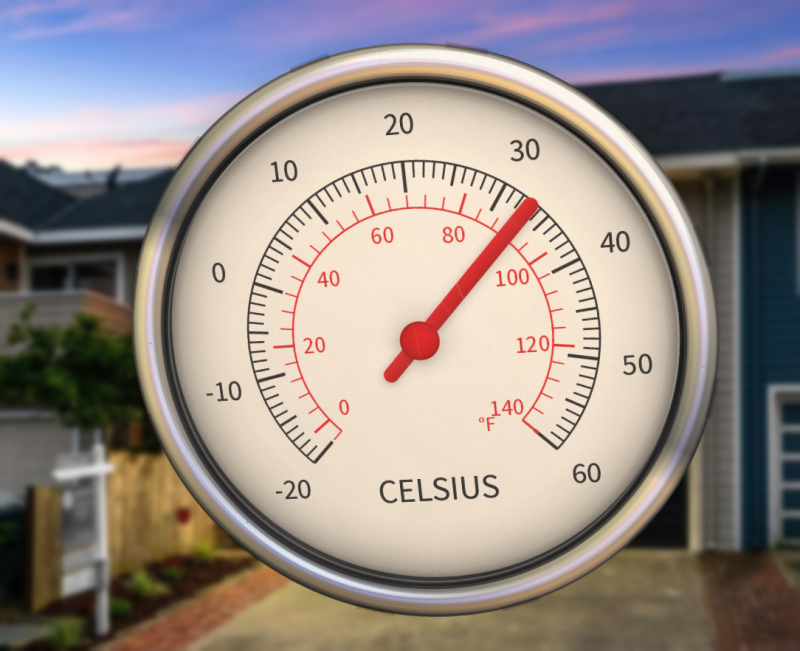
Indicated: {"value": 33, "unit": "°C"}
